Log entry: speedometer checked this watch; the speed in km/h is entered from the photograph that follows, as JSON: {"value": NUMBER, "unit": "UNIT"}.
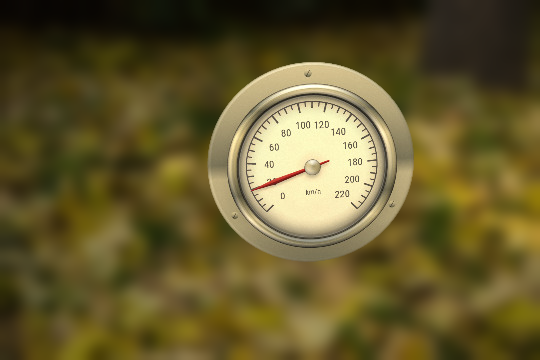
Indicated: {"value": 20, "unit": "km/h"}
